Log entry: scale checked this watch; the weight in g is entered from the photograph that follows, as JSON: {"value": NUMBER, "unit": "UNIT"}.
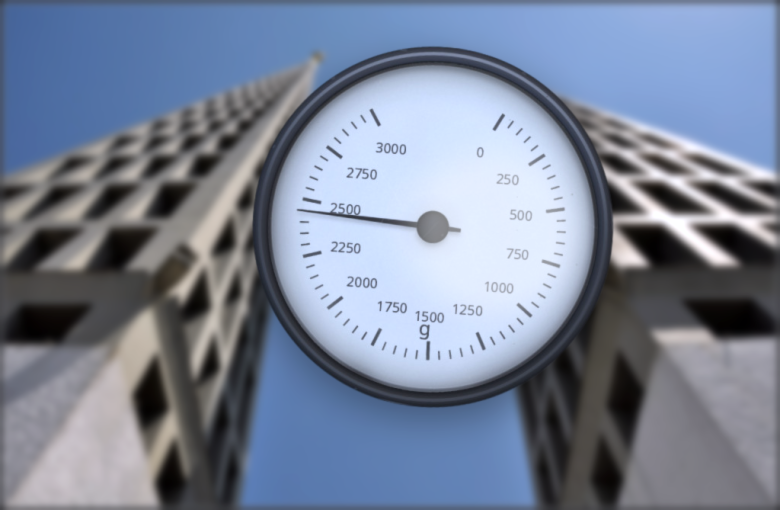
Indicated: {"value": 2450, "unit": "g"}
